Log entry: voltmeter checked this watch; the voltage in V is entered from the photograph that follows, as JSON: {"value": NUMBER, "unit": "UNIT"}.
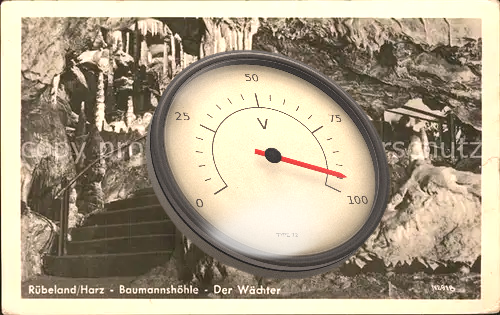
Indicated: {"value": 95, "unit": "V"}
